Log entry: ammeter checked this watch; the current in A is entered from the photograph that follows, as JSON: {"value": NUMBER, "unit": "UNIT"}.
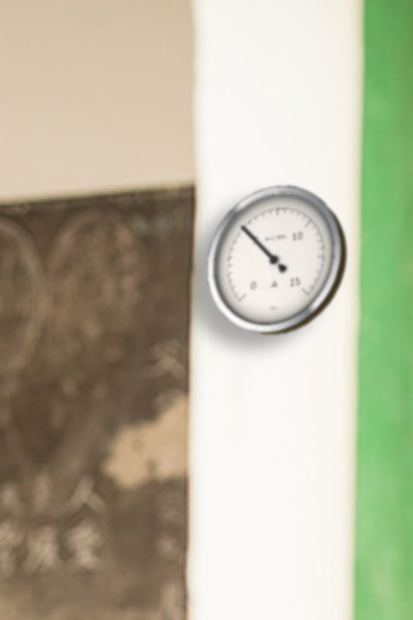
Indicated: {"value": 5, "unit": "A"}
